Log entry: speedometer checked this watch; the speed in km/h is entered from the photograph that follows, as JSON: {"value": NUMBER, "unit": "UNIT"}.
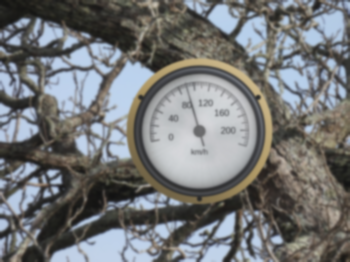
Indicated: {"value": 90, "unit": "km/h"}
